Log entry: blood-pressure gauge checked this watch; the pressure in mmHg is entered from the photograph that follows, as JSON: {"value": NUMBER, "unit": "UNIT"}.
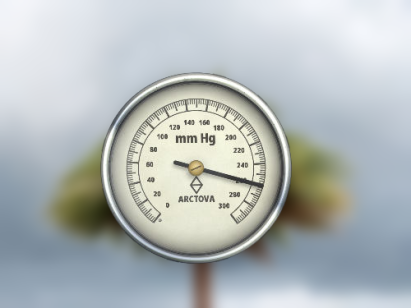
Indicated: {"value": 260, "unit": "mmHg"}
